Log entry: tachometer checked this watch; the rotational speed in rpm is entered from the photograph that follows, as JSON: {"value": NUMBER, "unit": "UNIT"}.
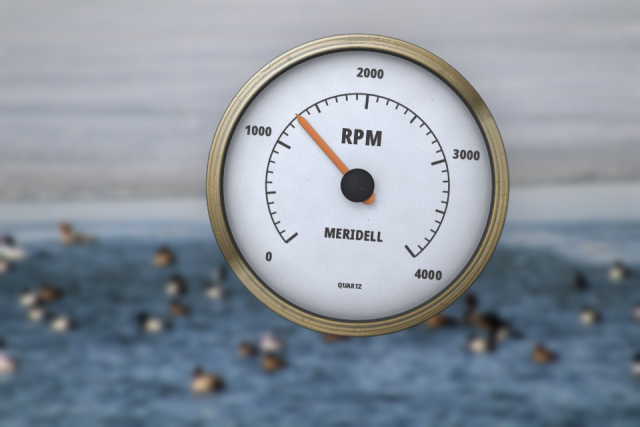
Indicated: {"value": 1300, "unit": "rpm"}
